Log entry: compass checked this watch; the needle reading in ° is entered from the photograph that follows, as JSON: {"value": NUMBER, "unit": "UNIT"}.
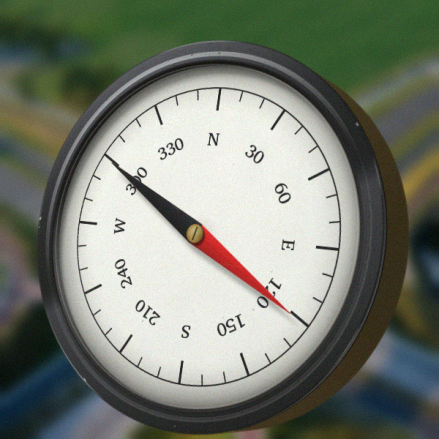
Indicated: {"value": 120, "unit": "°"}
